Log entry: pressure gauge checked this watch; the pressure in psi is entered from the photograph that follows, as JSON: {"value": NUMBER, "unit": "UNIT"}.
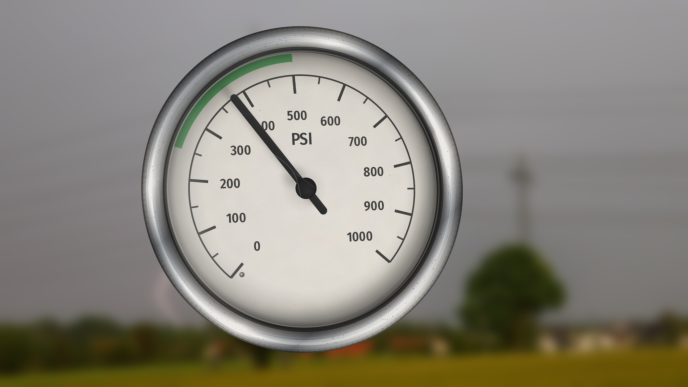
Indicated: {"value": 375, "unit": "psi"}
